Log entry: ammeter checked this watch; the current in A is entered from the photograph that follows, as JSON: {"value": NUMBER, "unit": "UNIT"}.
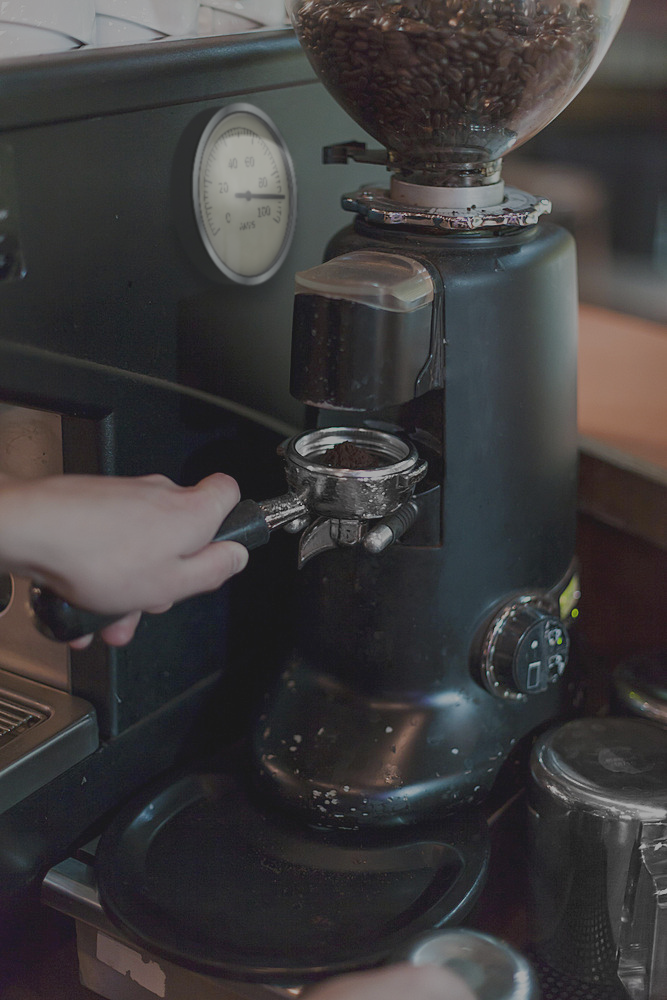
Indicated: {"value": 90, "unit": "A"}
